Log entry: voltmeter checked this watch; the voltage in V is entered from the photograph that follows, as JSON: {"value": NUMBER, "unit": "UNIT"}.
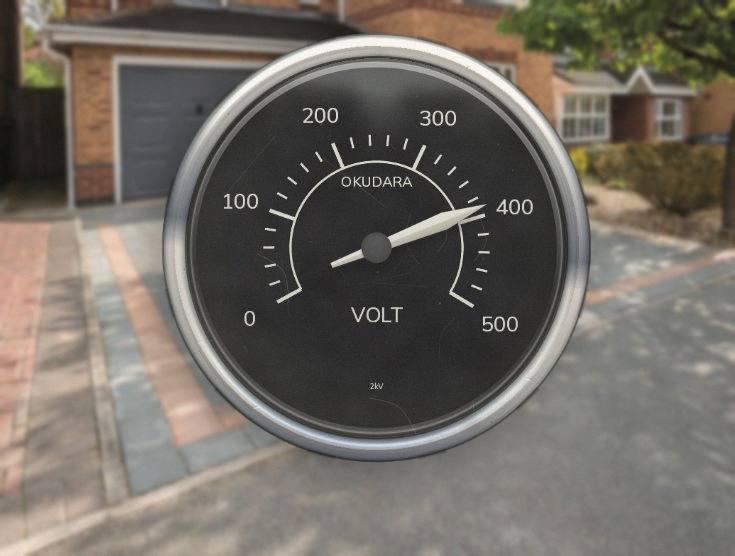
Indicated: {"value": 390, "unit": "V"}
